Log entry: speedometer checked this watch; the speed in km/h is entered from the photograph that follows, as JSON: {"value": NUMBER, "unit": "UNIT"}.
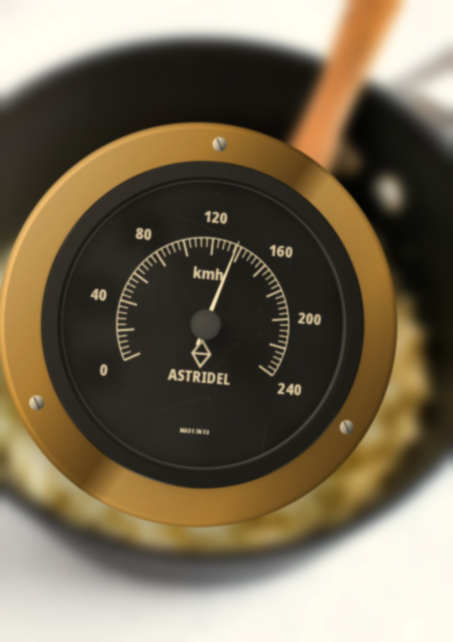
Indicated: {"value": 136, "unit": "km/h"}
